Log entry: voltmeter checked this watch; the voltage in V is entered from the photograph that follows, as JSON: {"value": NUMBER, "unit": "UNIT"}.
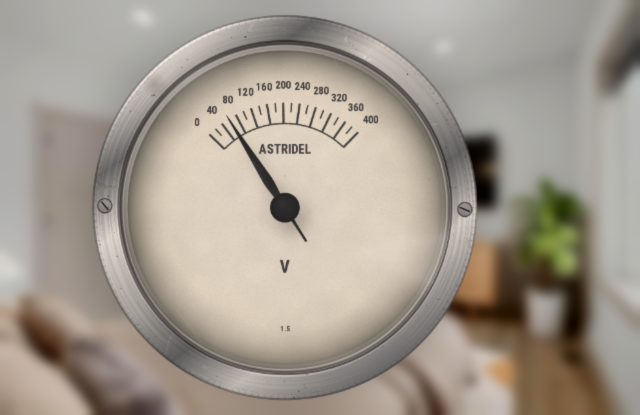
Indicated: {"value": 60, "unit": "V"}
